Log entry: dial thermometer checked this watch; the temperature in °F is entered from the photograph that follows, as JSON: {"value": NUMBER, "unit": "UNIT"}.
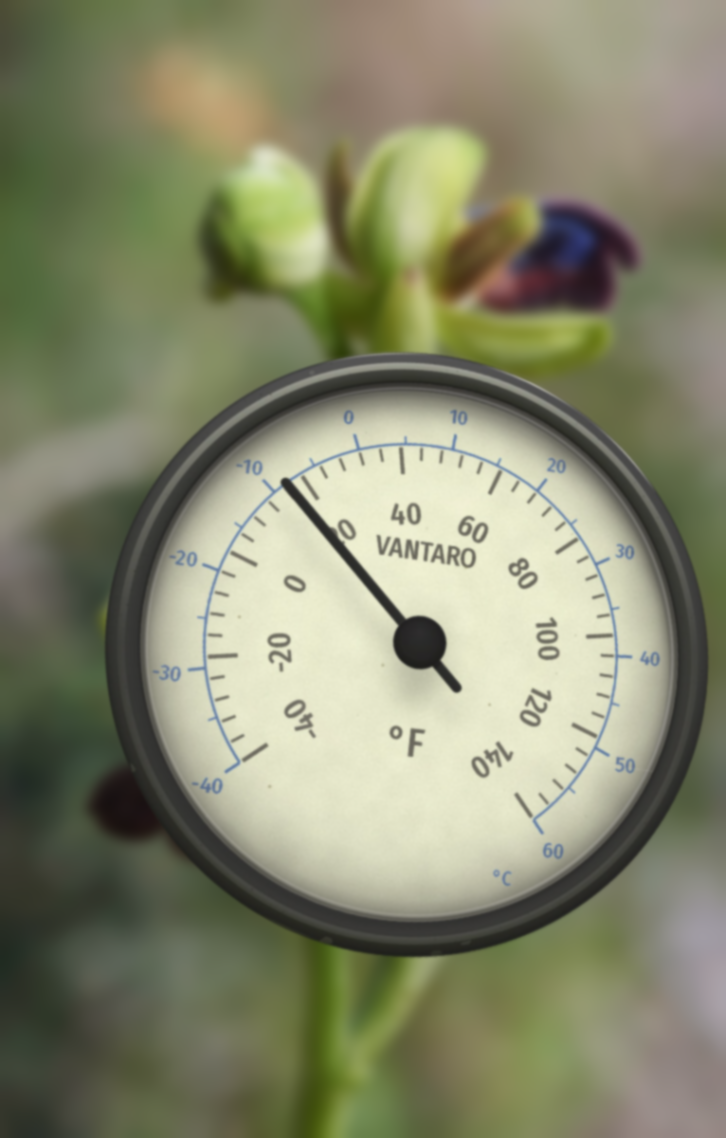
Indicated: {"value": 16, "unit": "°F"}
